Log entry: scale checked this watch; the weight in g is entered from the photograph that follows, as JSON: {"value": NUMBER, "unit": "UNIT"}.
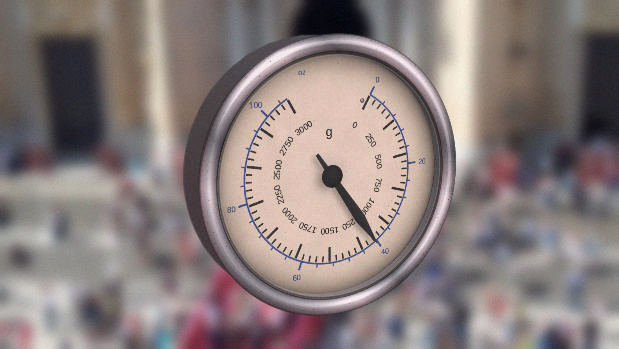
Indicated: {"value": 1150, "unit": "g"}
